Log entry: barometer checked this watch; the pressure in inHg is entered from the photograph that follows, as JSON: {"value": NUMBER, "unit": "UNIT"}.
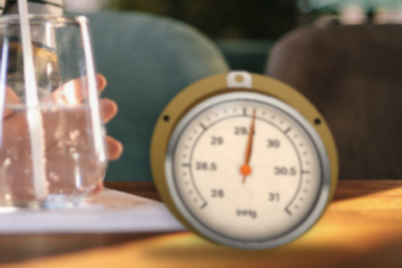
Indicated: {"value": 29.6, "unit": "inHg"}
